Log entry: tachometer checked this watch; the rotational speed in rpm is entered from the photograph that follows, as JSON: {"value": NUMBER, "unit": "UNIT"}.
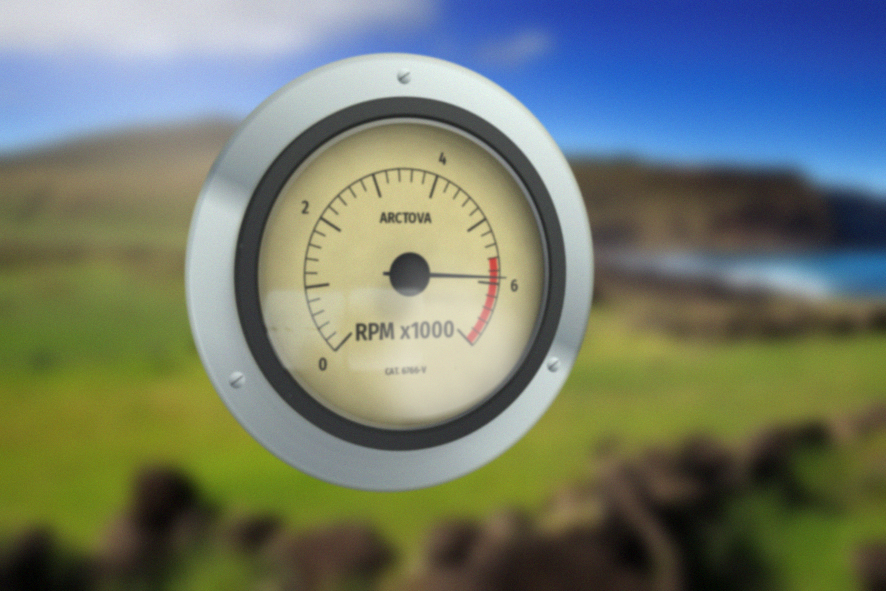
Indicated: {"value": 5900, "unit": "rpm"}
